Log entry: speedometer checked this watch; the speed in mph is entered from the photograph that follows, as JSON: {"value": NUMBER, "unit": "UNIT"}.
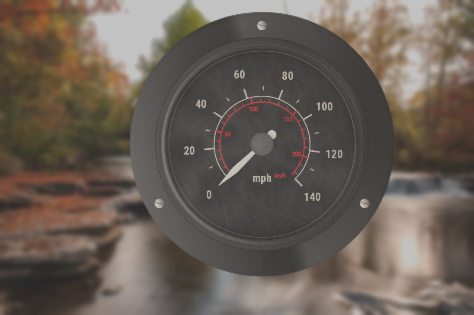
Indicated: {"value": 0, "unit": "mph"}
